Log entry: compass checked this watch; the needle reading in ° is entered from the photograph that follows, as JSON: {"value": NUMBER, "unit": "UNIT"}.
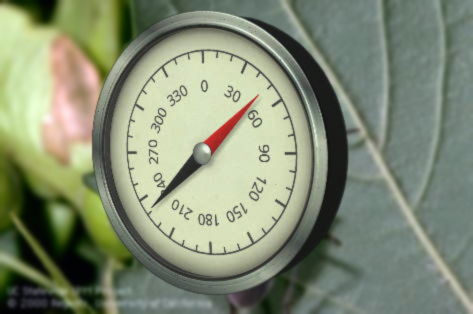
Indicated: {"value": 50, "unit": "°"}
